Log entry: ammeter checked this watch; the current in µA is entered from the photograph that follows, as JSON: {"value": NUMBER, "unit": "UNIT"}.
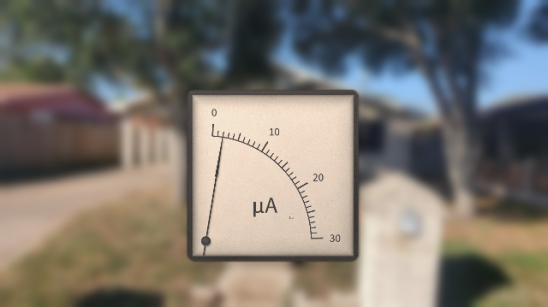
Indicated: {"value": 2, "unit": "µA"}
